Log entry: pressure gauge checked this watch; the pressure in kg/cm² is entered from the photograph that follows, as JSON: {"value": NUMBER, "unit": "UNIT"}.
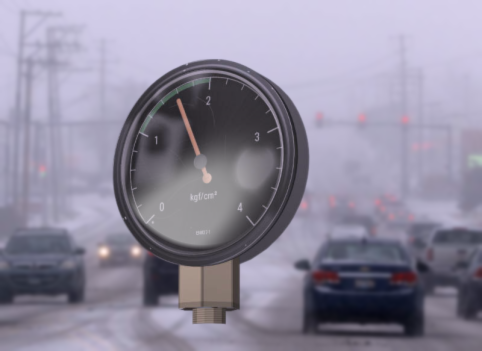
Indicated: {"value": 1.6, "unit": "kg/cm²"}
